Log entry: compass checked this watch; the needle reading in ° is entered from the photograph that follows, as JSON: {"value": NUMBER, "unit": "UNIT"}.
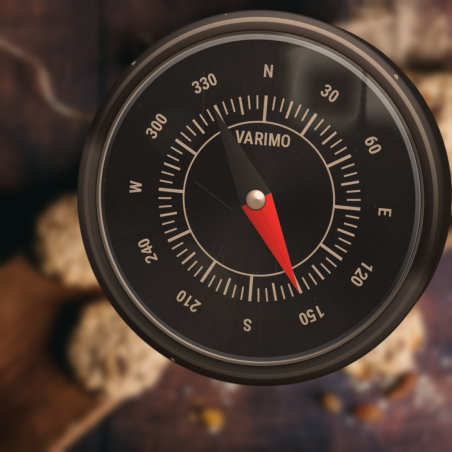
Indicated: {"value": 150, "unit": "°"}
